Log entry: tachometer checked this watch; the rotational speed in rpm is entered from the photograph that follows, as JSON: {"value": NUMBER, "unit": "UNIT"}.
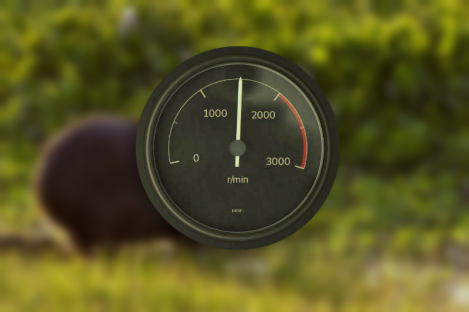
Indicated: {"value": 1500, "unit": "rpm"}
